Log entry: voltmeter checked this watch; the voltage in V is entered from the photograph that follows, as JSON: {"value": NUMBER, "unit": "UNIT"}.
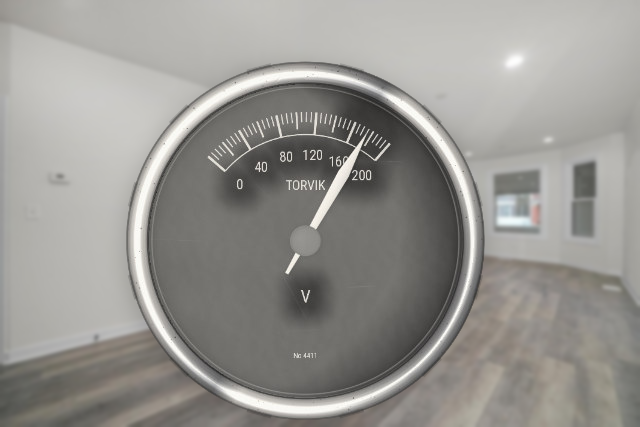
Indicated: {"value": 175, "unit": "V"}
